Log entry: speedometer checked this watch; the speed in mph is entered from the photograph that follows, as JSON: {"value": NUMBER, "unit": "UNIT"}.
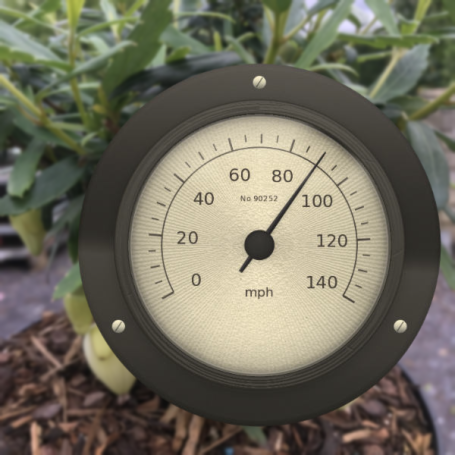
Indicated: {"value": 90, "unit": "mph"}
